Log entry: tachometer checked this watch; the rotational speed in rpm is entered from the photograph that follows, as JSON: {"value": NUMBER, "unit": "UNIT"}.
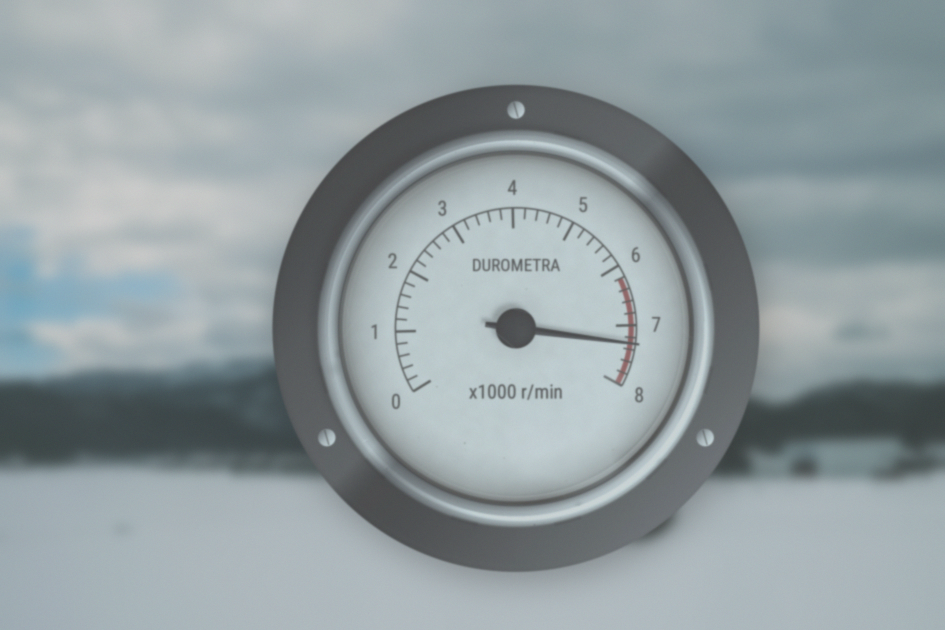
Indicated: {"value": 7300, "unit": "rpm"}
